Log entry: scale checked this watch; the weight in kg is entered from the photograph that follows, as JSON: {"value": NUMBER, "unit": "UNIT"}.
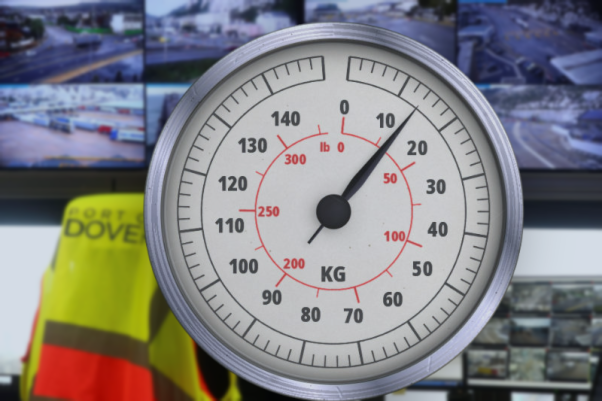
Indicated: {"value": 14, "unit": "kg"}
